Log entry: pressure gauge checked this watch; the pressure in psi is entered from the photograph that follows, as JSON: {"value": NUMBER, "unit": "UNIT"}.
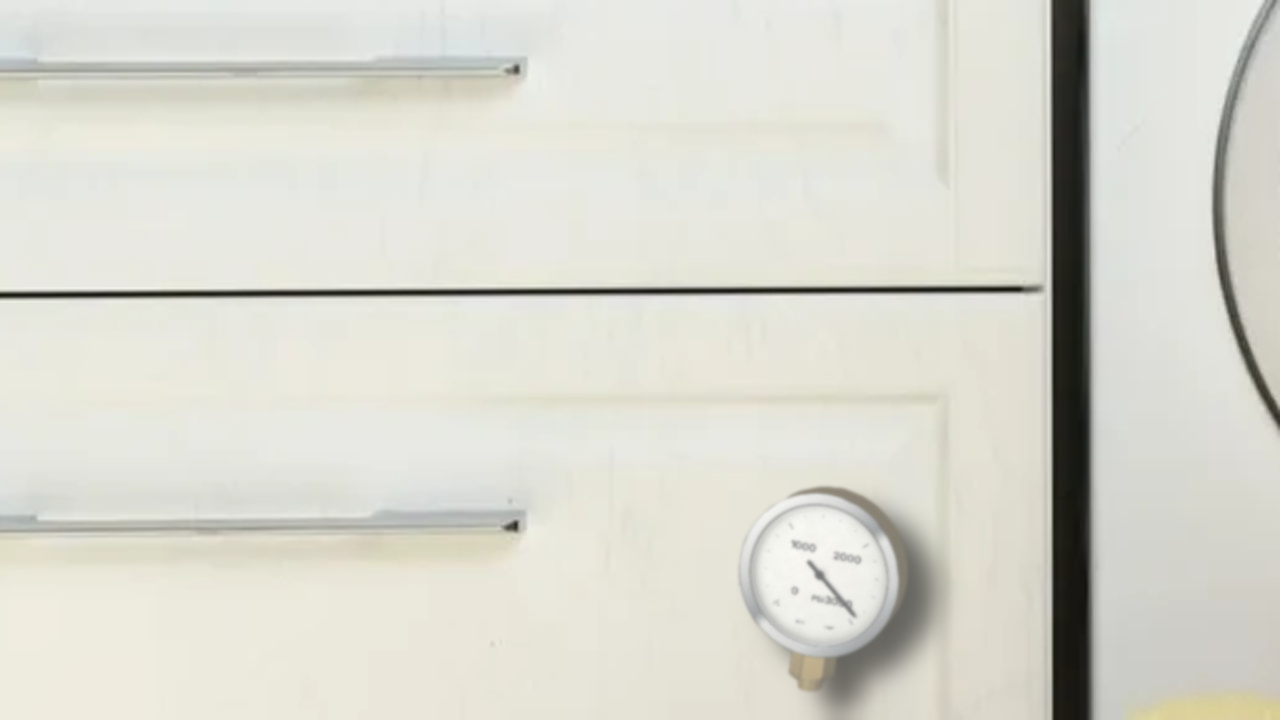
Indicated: {"value": 2900, "unit": "psi"}
